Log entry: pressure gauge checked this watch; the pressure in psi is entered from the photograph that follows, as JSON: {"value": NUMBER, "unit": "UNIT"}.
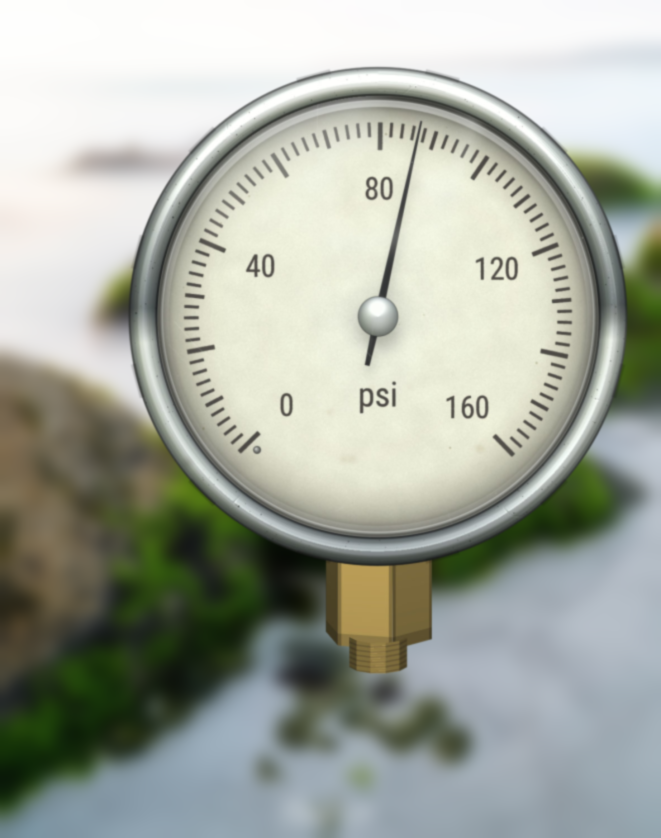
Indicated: {"value": 87, "unit": "psi"}
